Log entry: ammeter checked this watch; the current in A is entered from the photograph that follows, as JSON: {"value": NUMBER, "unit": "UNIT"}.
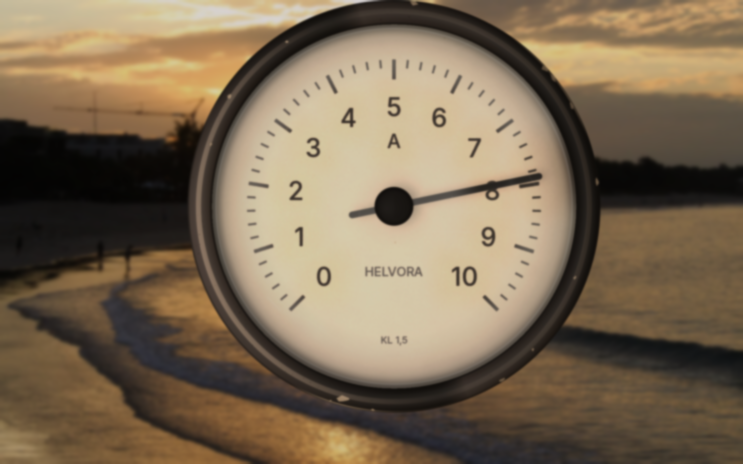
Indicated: {"value": 7.9, "unit": "A"}
